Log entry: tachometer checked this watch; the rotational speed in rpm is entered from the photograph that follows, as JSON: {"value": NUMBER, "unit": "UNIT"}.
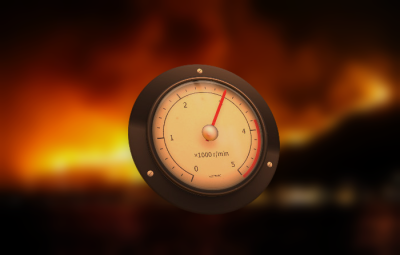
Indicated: {"value": 3000, "unit": "rpm"}
